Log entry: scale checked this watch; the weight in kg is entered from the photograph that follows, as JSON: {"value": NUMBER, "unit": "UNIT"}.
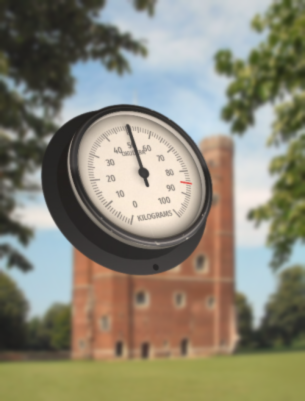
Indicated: {"value": 50, "unit": "kg"}
